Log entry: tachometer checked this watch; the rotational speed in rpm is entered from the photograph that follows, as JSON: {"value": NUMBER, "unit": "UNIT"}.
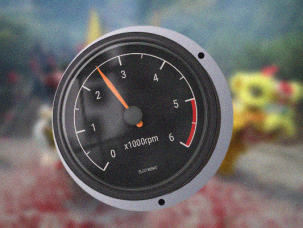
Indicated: {"value": 2500, "unit": "rpm"}
